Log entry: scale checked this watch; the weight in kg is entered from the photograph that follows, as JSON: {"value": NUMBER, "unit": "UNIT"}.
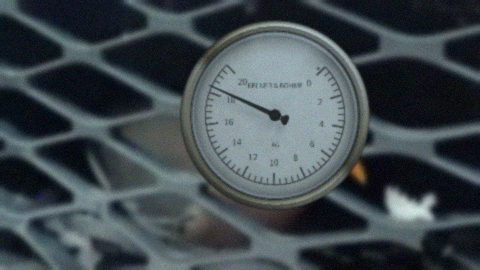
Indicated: {"value": 18.4, "unit": "kg"}
